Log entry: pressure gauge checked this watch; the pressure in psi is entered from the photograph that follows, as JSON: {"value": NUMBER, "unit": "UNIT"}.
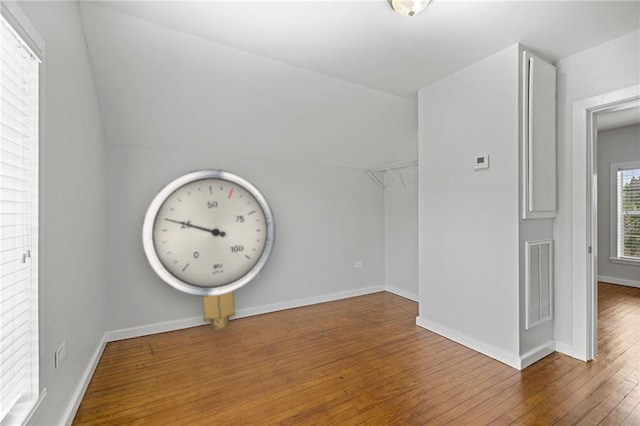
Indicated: {"value": 25, "unit": "psi"}
